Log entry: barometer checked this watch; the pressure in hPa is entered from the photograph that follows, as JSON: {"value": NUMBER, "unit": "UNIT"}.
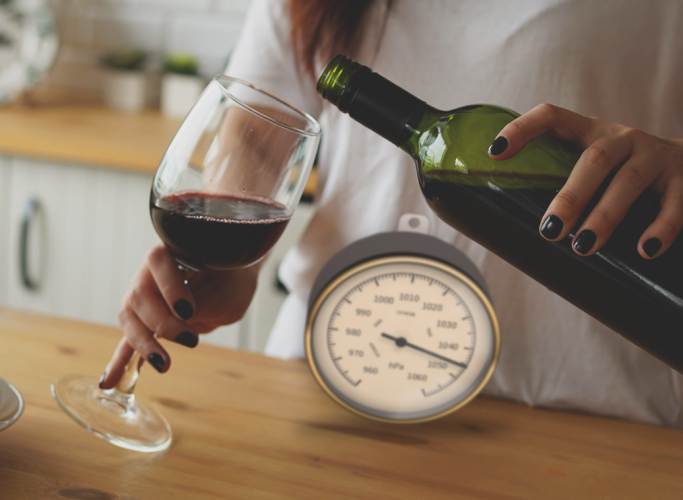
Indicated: {"value": 1045, "unit": "hPa"}
